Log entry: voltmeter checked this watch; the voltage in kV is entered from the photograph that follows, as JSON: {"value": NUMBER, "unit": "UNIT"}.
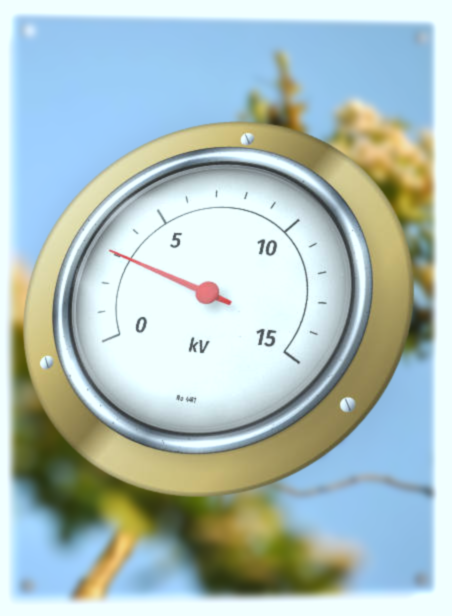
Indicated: {"value": 3, "unit": "kV"}
